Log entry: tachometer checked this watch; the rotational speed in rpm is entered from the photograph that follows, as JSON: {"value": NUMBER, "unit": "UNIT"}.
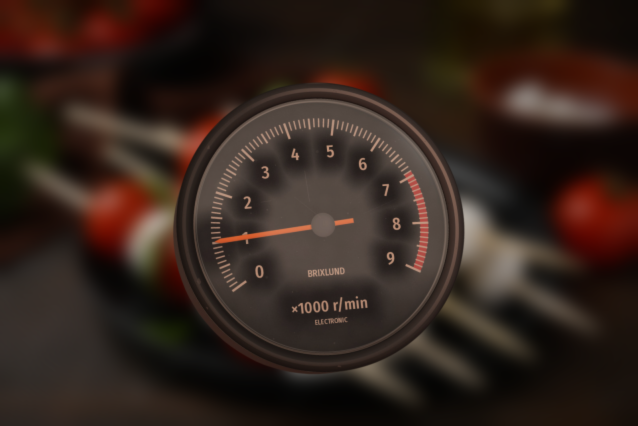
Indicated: {"value": 1000, "unit": "rpm"}
